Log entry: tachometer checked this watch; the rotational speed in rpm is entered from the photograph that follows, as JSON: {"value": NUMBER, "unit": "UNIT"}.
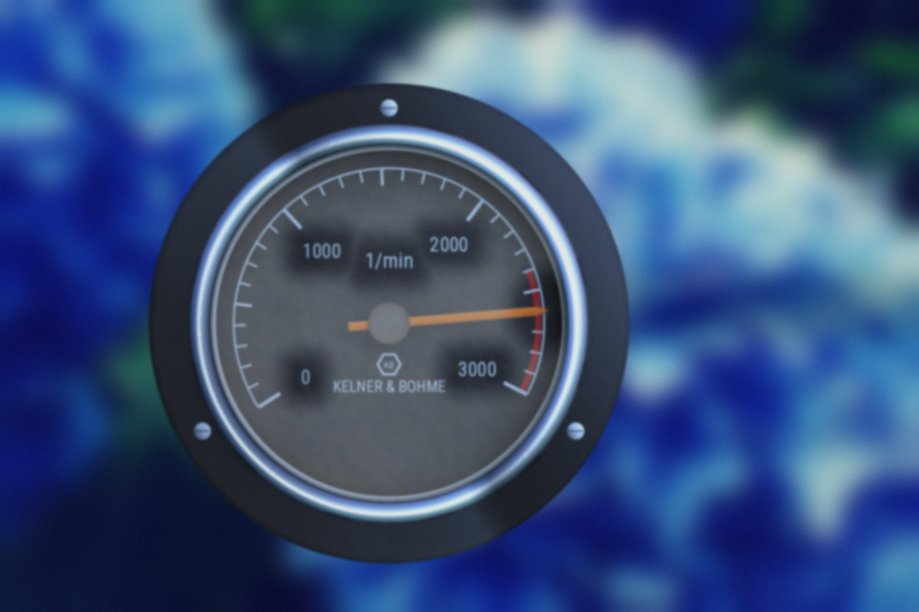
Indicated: {"value": 2600, "unit": "rpm"}
